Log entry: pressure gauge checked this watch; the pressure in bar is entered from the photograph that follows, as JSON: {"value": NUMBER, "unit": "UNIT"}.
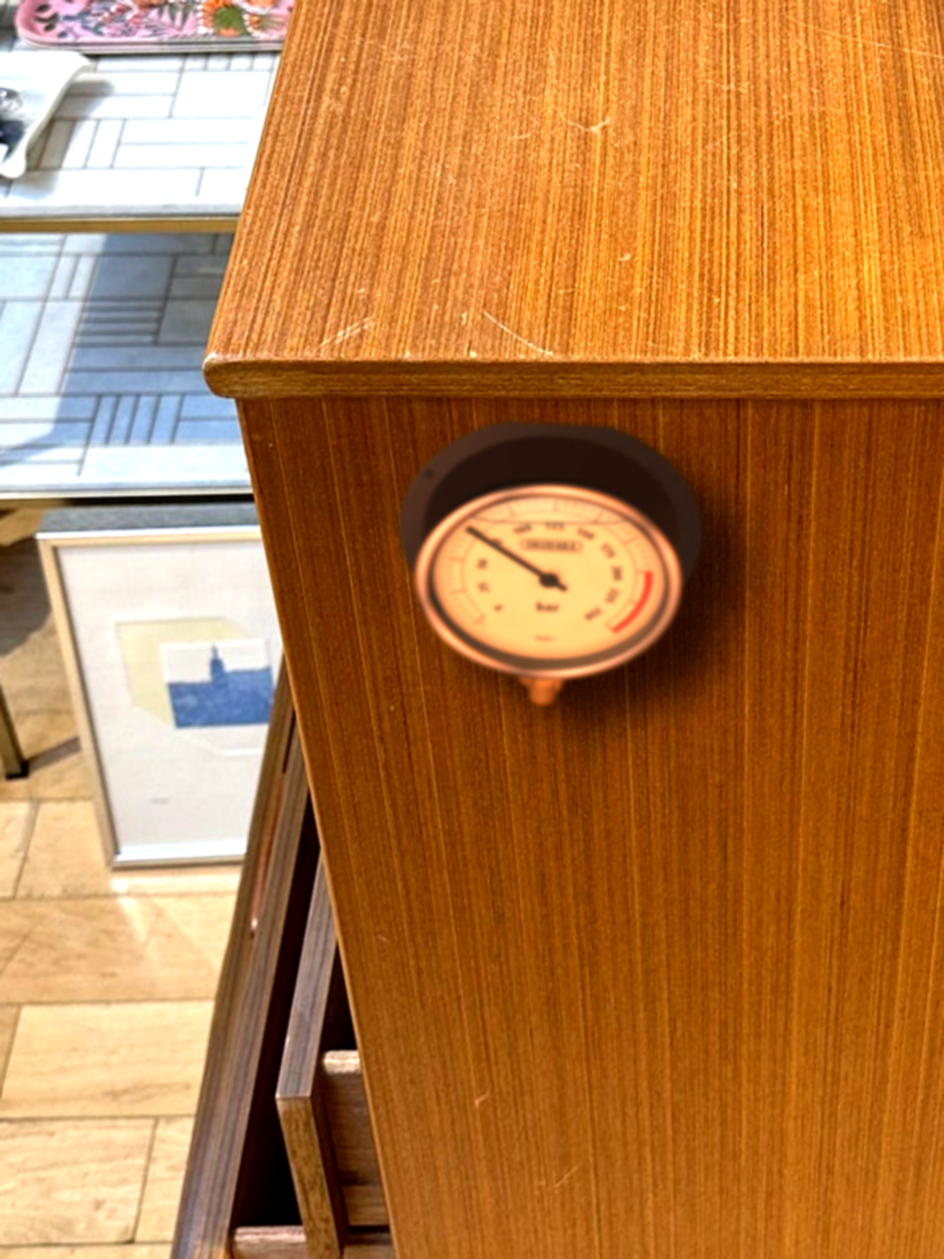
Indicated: {"value": 75, "unit": "bar"}
